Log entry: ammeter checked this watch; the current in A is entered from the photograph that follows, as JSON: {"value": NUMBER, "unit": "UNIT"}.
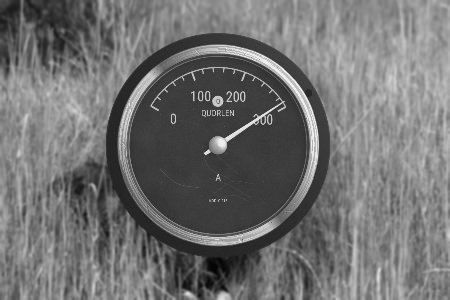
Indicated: {"value": 290, "unit": "A"}
